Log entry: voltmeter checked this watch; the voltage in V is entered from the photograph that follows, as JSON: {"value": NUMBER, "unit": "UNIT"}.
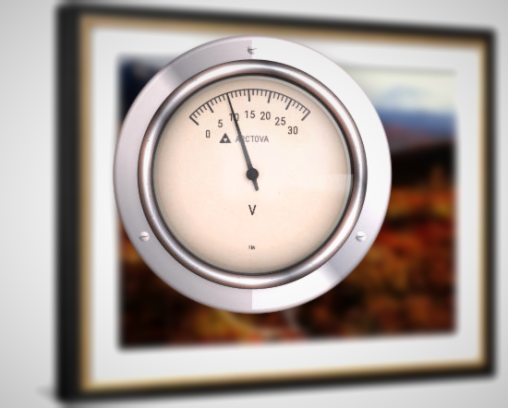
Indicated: {"value": 10, "unit": "V"}
